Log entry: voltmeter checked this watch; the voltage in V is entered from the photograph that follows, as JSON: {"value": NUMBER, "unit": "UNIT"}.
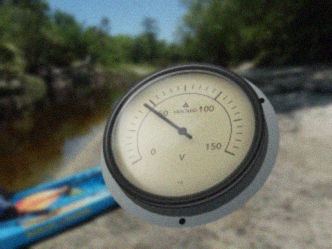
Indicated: {"value": 45, "unit": "V"}
